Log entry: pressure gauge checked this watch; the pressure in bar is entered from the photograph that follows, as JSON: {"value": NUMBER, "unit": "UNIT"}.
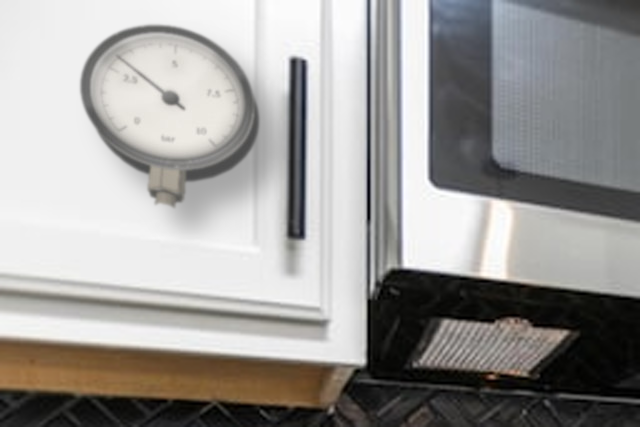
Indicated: {"value": 3, "unit": "bar"}
